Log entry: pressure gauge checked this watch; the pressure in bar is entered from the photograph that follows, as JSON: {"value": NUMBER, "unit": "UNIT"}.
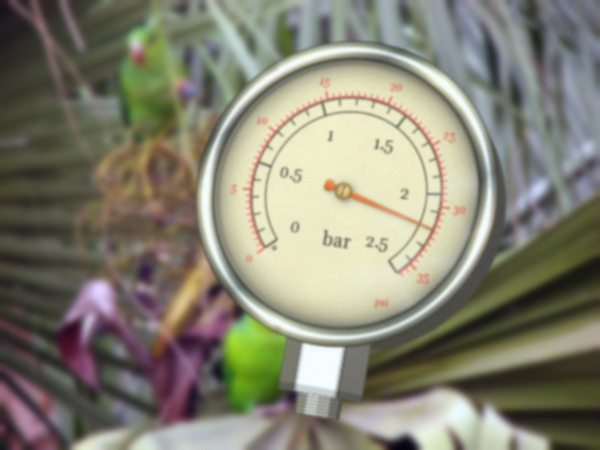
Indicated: {"value": 2.2, "unit": "bar"}
